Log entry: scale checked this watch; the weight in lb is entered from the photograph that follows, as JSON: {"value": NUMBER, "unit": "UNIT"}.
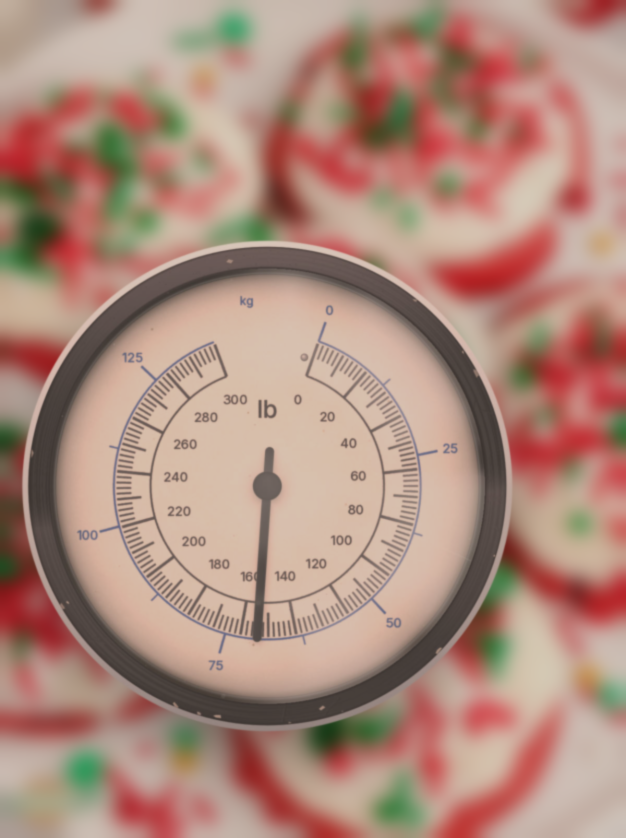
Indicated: {"value": 154, "unit": "lb"}
